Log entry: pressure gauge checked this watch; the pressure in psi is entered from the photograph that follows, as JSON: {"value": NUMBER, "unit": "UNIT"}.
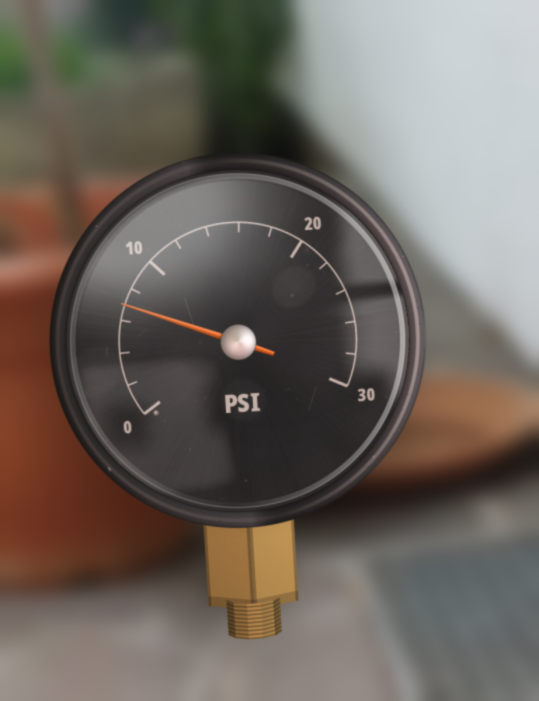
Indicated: {"value": 7, "unit": "psi"}
